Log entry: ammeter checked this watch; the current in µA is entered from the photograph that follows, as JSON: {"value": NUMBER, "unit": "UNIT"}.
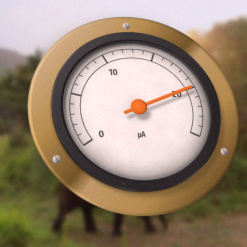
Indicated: {"value": 20, "unit": "µA"}
